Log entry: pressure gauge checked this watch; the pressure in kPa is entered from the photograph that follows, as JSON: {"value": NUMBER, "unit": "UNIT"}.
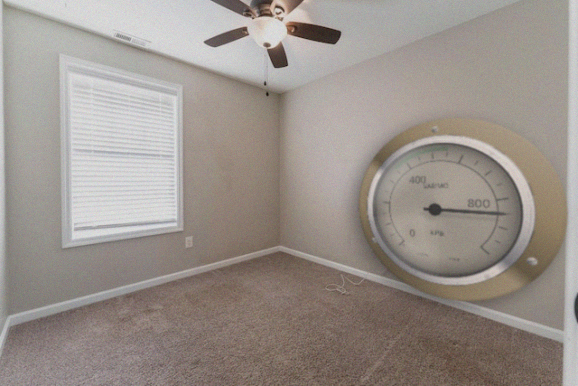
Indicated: {"value": 850, "unit": "kPa"}
